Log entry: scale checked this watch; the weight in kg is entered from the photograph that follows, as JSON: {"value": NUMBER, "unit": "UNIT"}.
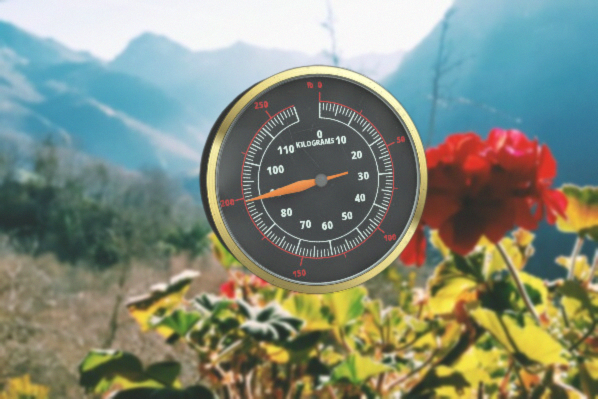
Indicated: {"value": 90, "unit": "kg"}
